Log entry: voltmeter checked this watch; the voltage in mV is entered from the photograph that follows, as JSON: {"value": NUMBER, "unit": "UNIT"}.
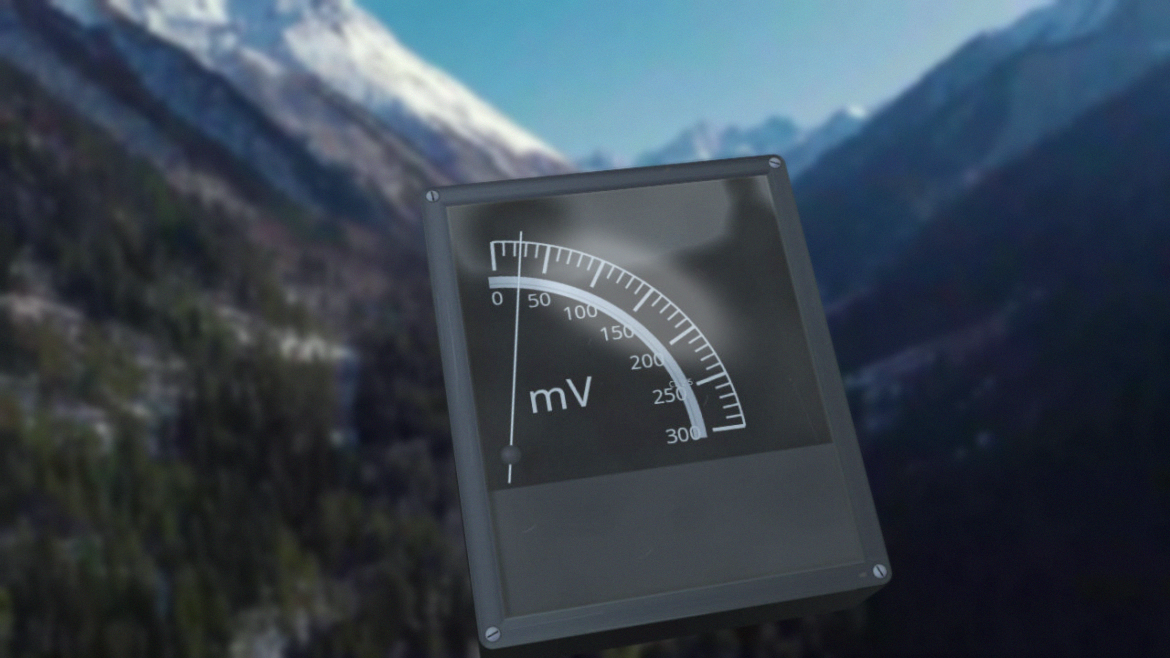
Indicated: {"value": 25, "unit": "mV"}
